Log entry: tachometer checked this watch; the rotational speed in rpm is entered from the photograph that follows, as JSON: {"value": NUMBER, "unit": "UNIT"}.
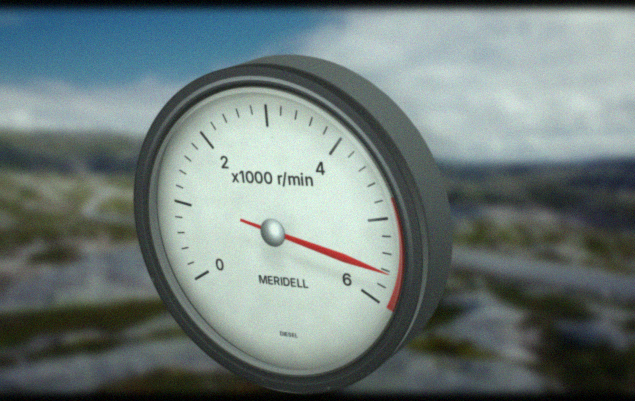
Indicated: {"value": 5600, "unit": "rpm"}
